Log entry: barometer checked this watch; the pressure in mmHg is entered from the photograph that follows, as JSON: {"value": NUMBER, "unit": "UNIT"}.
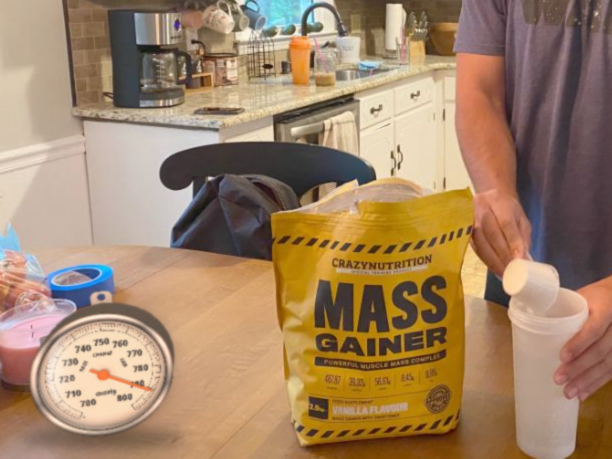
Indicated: {"value": 790, "unit": "mmHg"}
